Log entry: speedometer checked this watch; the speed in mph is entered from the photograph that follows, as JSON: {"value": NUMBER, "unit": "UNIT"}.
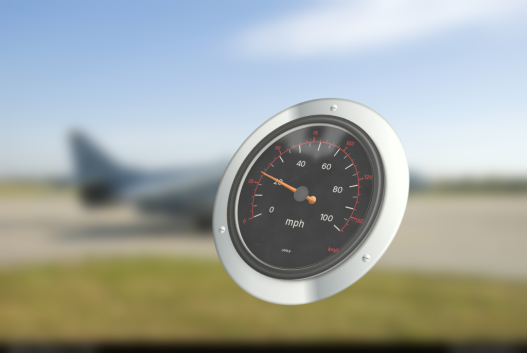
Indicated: {"value": 20, "unit": "mph"}
